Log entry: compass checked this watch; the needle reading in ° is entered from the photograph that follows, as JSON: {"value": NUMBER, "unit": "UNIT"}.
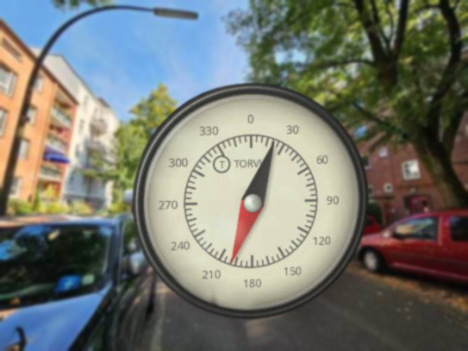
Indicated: {"value": 200, "unit": "°"}
